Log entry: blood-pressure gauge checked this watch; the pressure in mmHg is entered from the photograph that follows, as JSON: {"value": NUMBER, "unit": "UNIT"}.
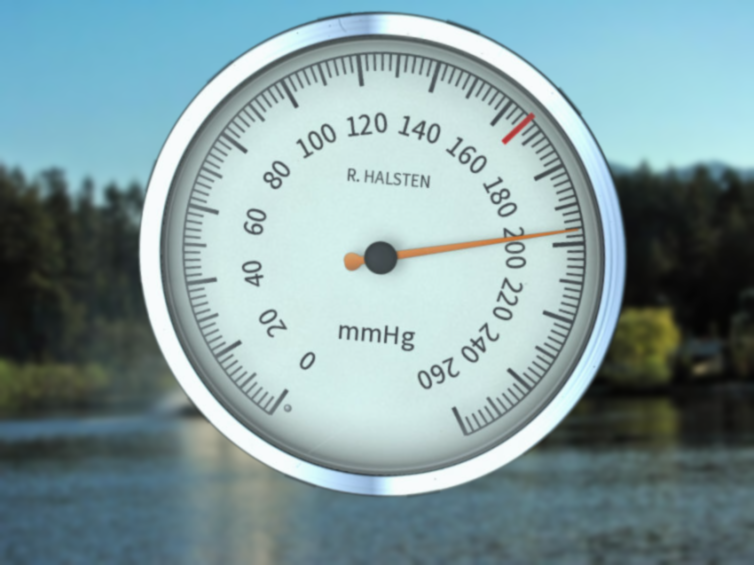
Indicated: {"value": 196, "unit": "mmHg"}
